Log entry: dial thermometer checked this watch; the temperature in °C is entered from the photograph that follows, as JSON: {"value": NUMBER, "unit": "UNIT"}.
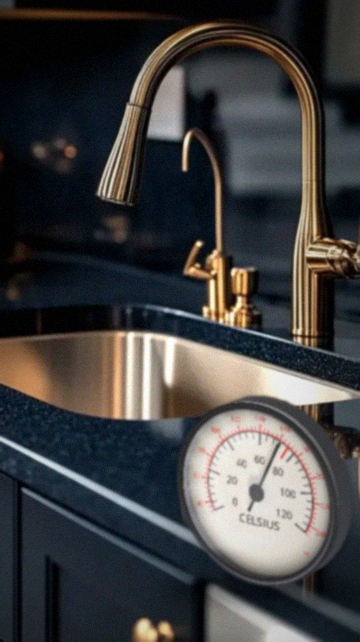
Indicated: {"value": 72, "unit": "°C"}
